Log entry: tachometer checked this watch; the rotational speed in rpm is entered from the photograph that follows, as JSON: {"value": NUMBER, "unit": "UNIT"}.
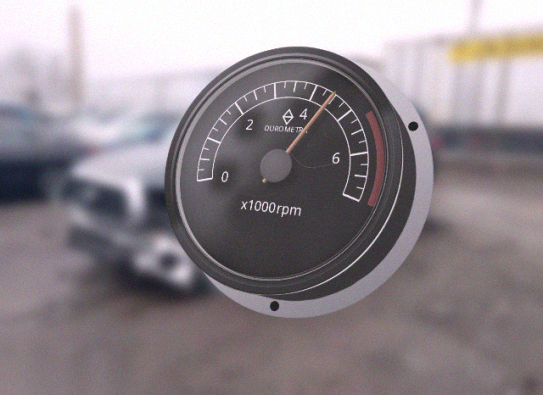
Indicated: {"value": 4500, "unit": "rpm"}
